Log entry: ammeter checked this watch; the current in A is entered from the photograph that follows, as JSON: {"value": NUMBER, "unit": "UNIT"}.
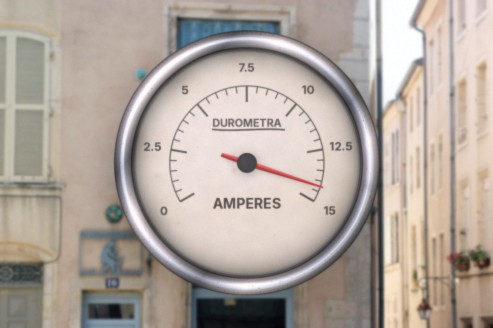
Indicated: {"value": 14.25, "unit": "A"}
